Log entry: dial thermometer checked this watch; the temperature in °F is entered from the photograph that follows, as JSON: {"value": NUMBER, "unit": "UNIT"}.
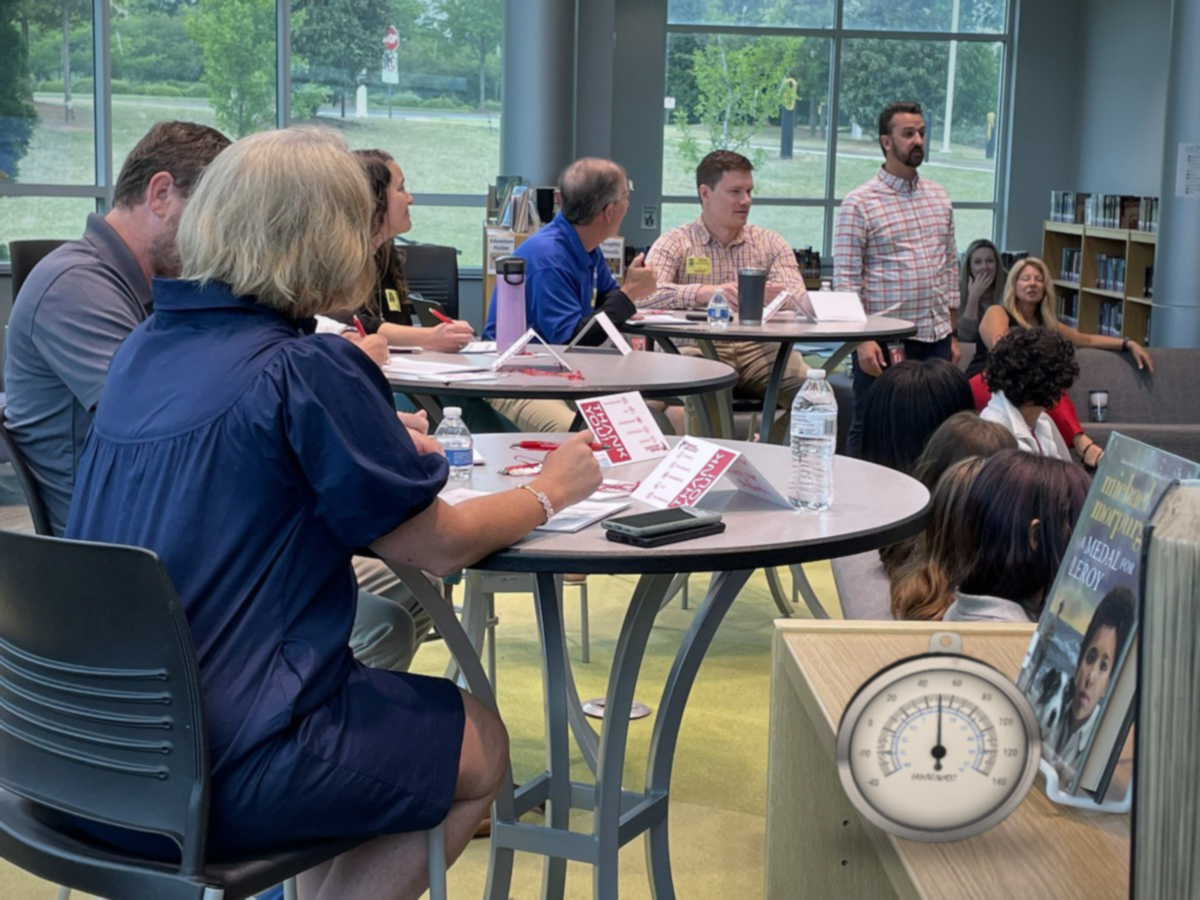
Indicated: {"value": 50, "unit": "°F"}
